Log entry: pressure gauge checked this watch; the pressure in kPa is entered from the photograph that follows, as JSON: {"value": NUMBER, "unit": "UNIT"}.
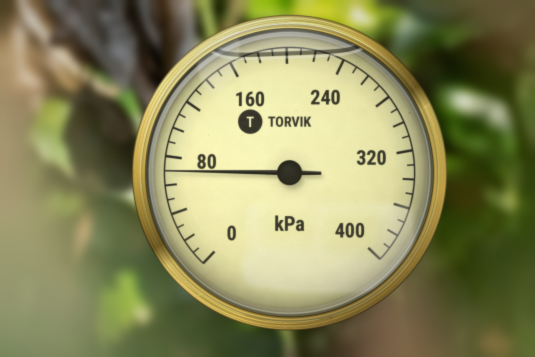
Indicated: {"value": 70, "unit": "kPa"}
